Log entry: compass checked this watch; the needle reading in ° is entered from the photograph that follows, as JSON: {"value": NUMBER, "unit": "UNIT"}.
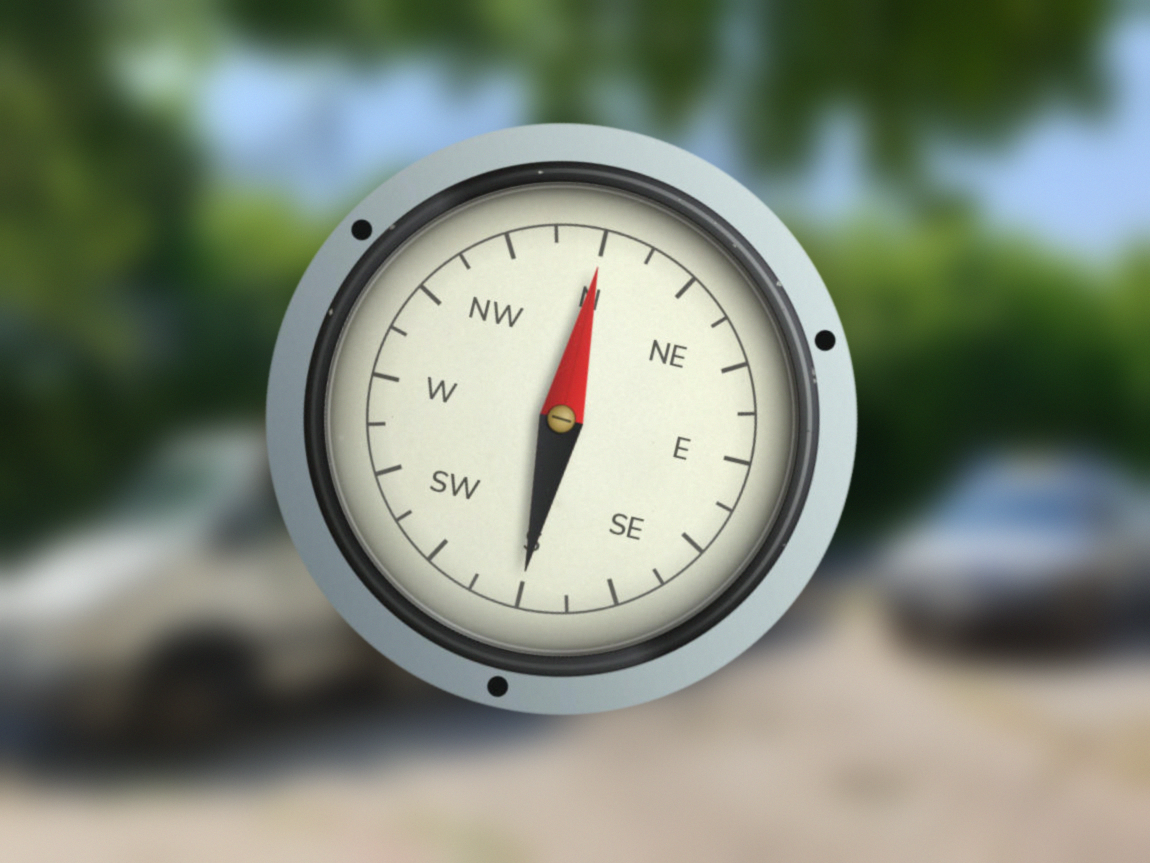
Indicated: {"value": 0, "unit": "°"}
